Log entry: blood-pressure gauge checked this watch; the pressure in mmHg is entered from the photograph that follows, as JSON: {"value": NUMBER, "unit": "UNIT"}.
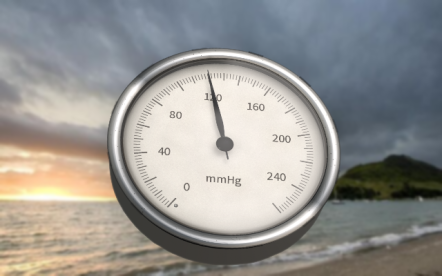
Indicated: {"value": 120, "unit": "mmHg"}
